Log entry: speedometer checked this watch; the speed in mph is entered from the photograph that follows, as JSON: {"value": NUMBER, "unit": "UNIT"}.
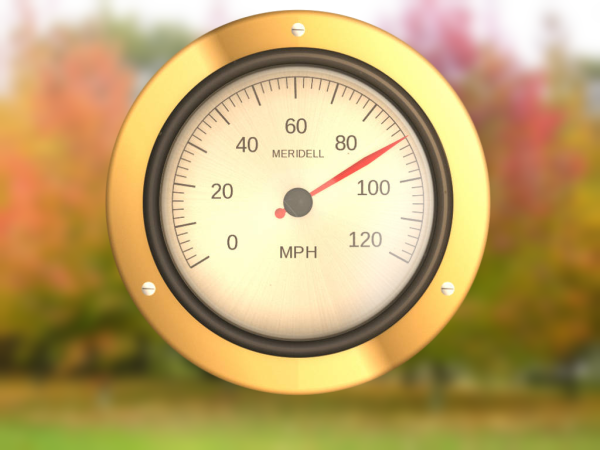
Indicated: {"value": 90, "unit": "mph"}
